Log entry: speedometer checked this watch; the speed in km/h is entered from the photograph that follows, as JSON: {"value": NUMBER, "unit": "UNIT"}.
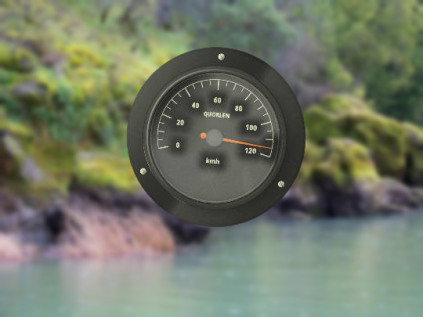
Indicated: {"value": 115, "unit": "km/h"}
